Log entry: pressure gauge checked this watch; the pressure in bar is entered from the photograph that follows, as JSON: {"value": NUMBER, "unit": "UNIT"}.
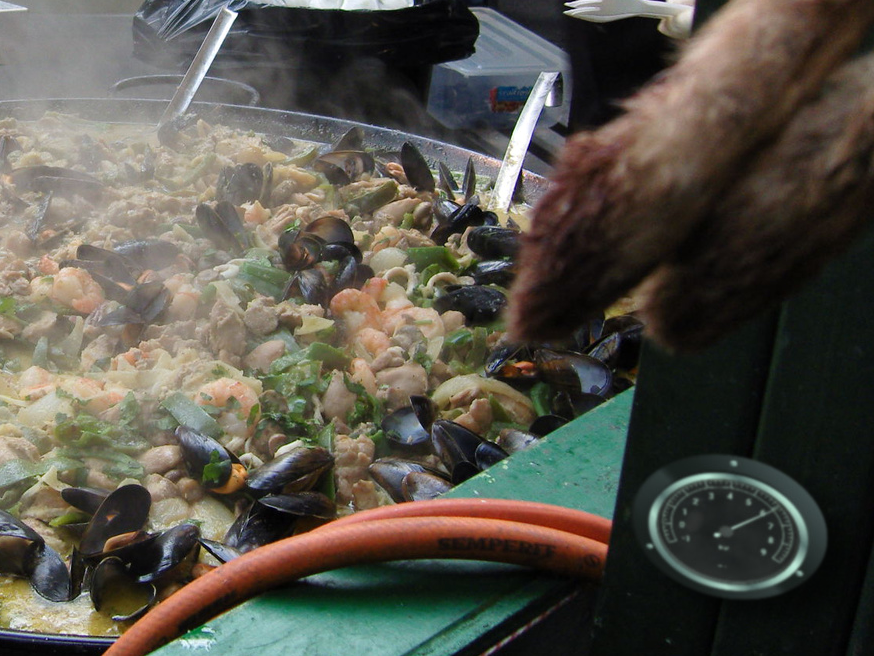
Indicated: {"value": 6, "unit": "bar"}
